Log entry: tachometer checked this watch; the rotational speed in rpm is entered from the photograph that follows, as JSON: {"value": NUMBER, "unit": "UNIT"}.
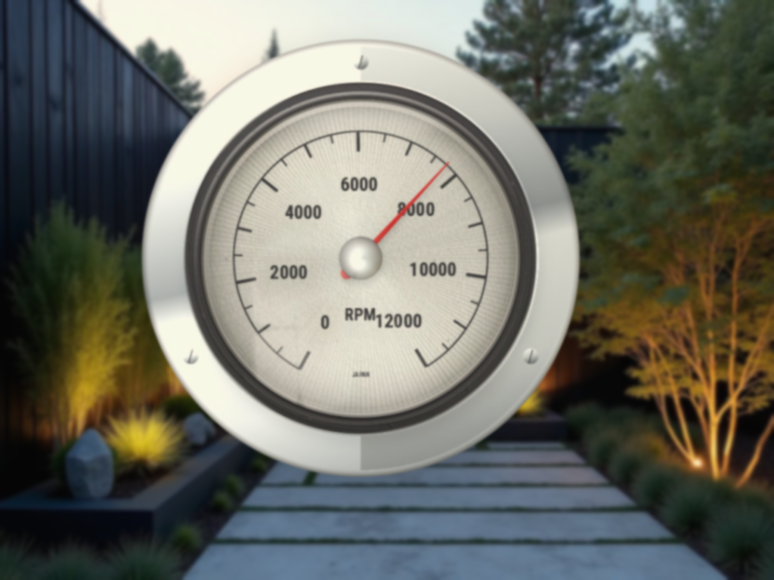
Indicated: {"value": 7750, "unit": "rpm"}
